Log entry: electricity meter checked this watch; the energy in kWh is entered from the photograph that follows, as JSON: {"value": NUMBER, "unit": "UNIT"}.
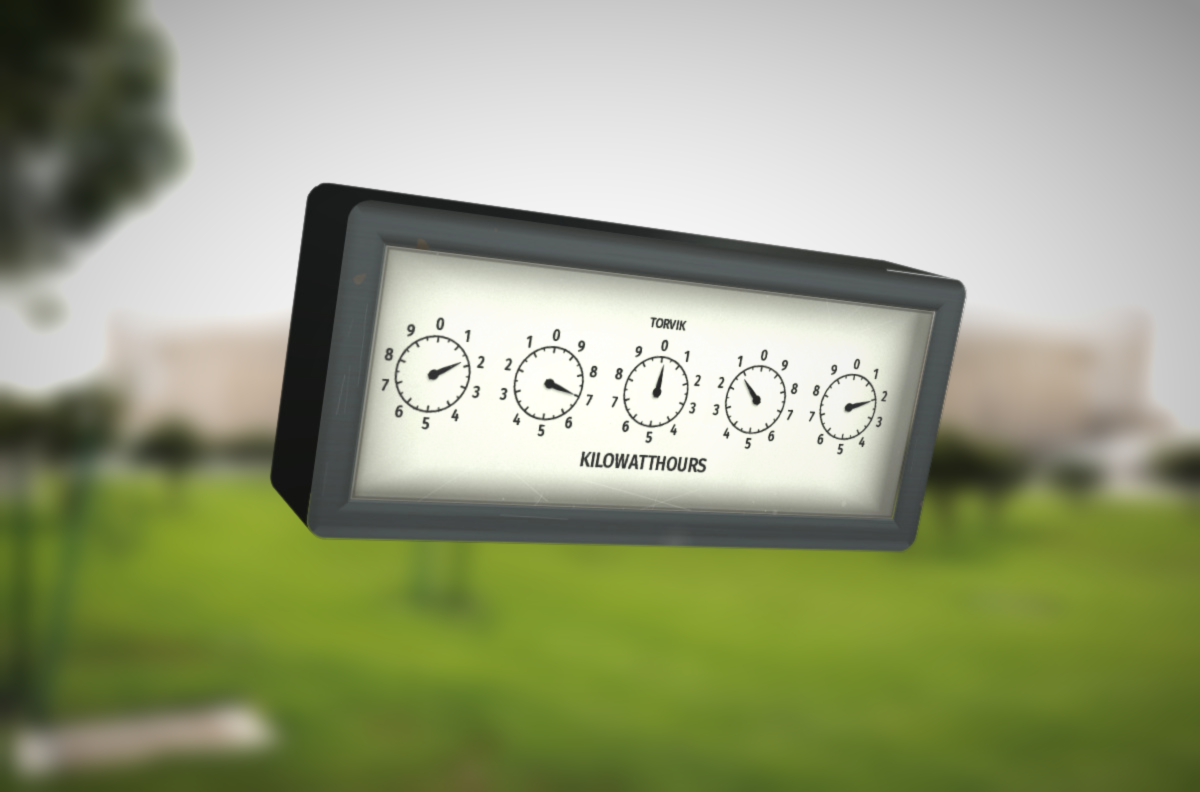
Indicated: {"value": 17012, "unit": "kWh"}
